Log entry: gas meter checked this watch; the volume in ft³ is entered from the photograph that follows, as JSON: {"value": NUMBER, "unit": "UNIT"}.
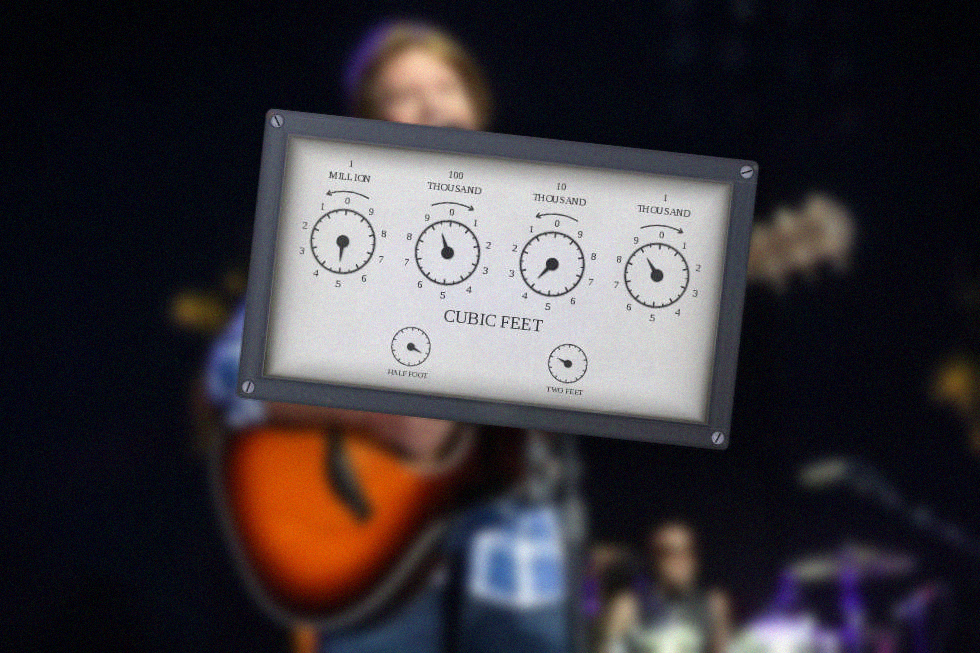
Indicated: {"value": 493900, "unit": "ft³"}
